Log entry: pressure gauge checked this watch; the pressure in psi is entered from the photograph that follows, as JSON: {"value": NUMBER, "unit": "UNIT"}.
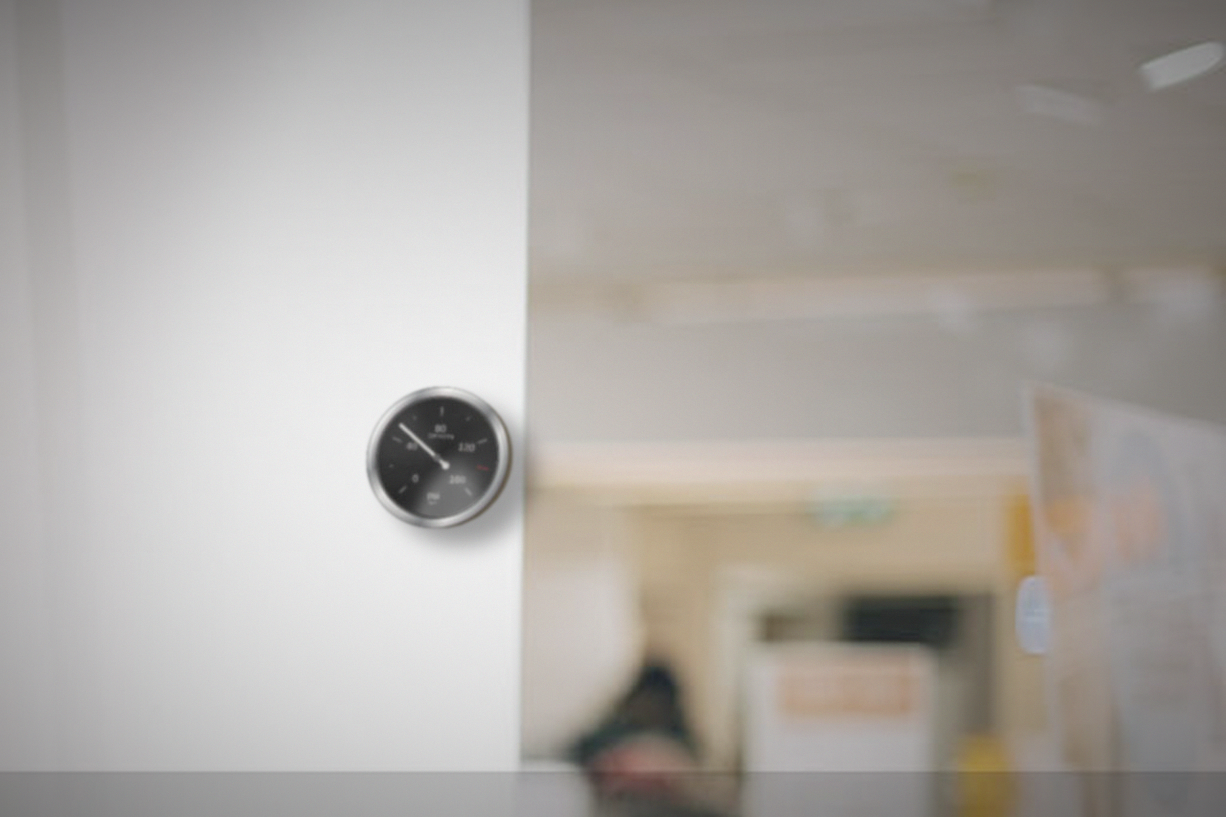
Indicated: {"value": 50, "unit": "psi"}
